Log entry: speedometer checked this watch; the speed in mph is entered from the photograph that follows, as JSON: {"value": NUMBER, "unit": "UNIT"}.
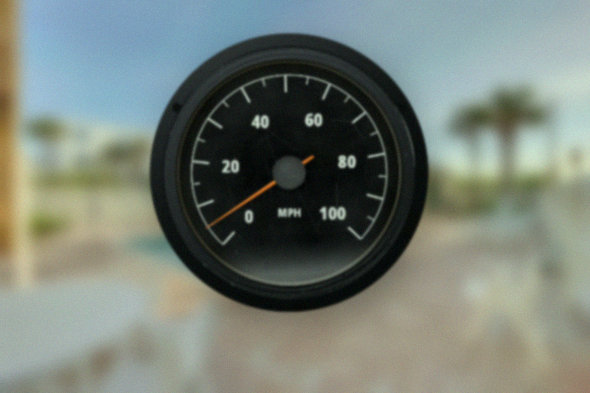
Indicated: {"value": 5, "unit": "mph"}
